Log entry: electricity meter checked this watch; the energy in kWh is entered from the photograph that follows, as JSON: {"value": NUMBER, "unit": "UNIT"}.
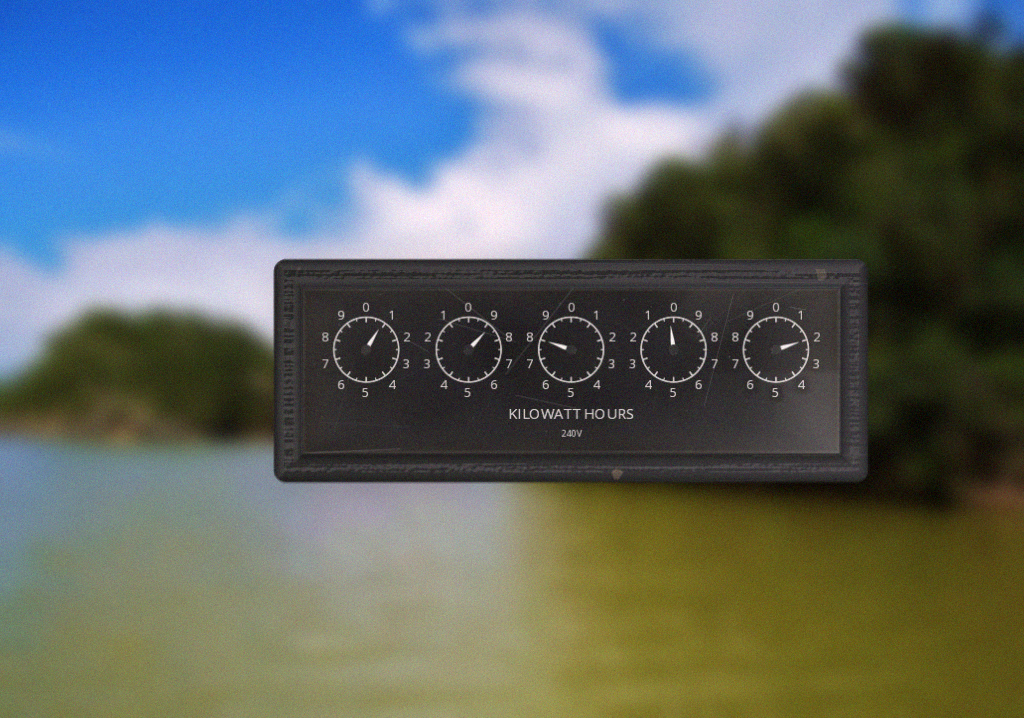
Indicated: {"value": 8802, "unit": "kWh"}
